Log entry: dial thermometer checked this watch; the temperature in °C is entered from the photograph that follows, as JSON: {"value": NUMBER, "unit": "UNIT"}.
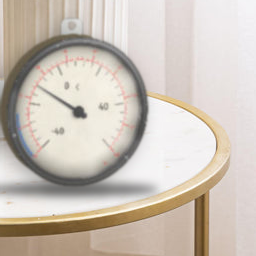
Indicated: {"value": -12, "unit": "°C"}
